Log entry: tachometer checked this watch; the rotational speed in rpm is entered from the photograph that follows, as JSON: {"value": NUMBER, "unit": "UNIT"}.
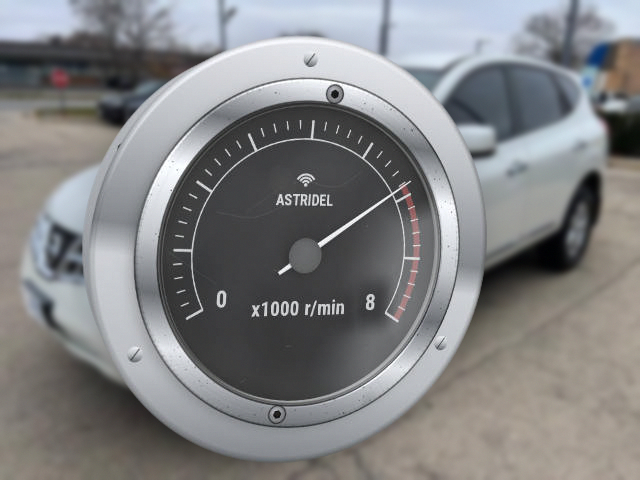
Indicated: {"value": 5800, "unit": "rpm"}
